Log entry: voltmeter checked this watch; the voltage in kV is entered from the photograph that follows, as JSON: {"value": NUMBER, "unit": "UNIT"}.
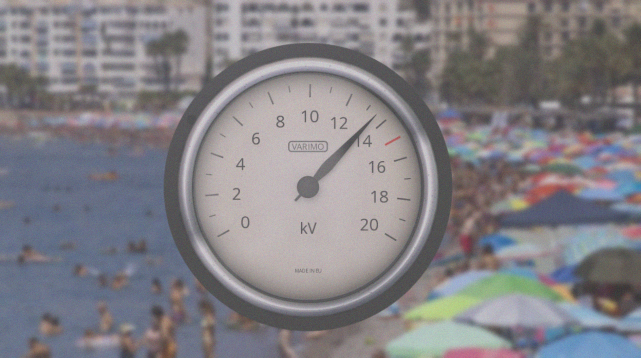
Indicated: {"value": 13.5, "unit": "kV"}
